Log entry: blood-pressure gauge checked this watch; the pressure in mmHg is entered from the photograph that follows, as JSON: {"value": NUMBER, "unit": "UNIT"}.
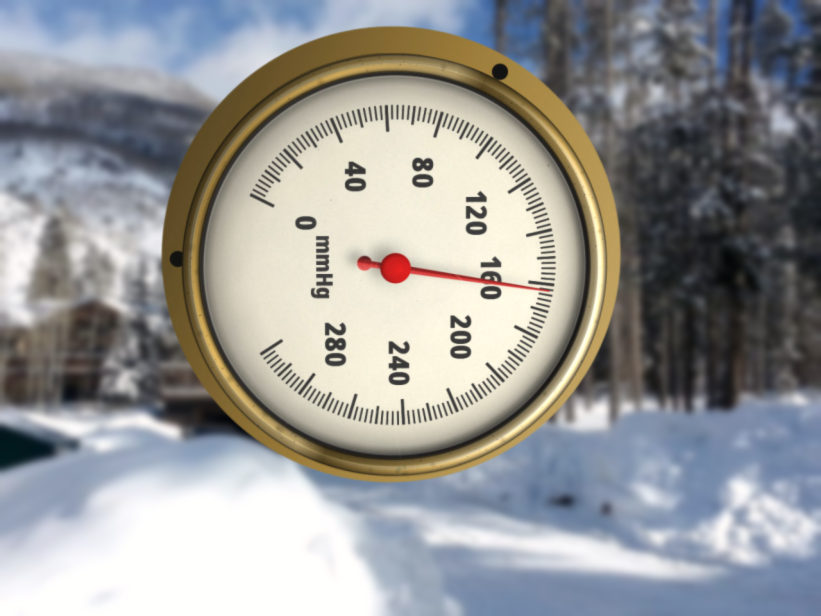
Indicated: {"value": 162, "unit": "mmHg"}
